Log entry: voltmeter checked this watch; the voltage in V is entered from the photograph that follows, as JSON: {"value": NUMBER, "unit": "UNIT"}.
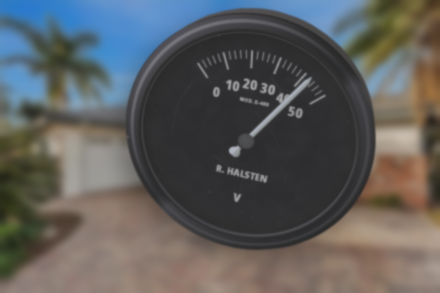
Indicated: {"value": 42, "unit": "V"}
